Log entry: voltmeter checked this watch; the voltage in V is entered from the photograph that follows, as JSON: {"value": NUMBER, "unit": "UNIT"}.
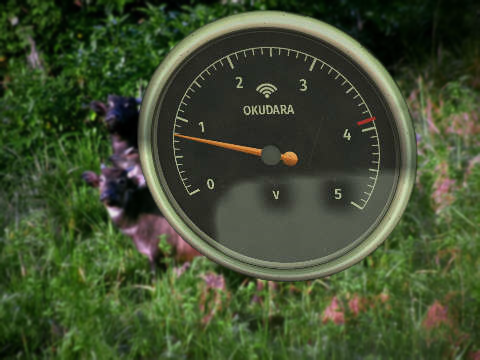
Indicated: {"value": 0.8, "unit": "V"}
